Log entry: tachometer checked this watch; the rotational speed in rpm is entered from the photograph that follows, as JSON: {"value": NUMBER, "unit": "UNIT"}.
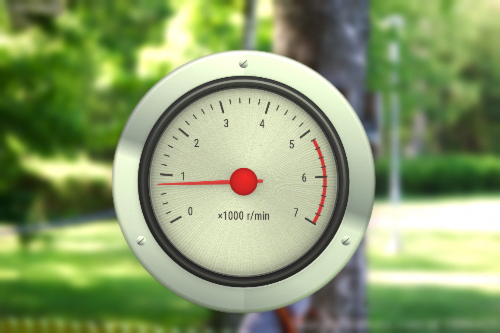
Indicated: {"value": 800, "unit": "rpm"}
